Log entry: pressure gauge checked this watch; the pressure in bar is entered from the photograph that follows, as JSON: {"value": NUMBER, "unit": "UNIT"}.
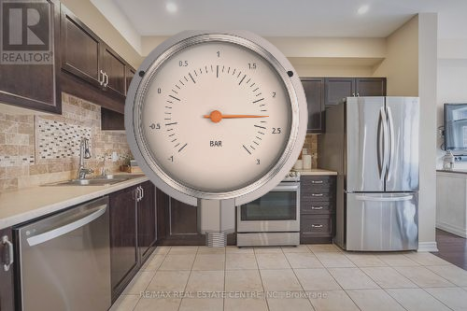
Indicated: {"value": 2.3, "unit": "bar"}
